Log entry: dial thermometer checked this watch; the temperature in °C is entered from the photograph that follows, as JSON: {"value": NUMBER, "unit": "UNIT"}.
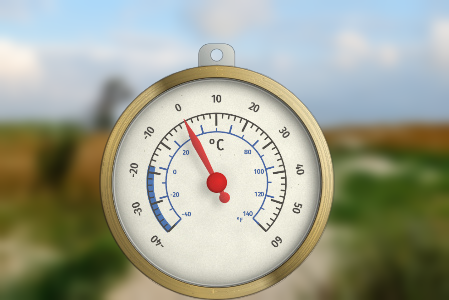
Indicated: {"value": 0, "unit": "°C"}
